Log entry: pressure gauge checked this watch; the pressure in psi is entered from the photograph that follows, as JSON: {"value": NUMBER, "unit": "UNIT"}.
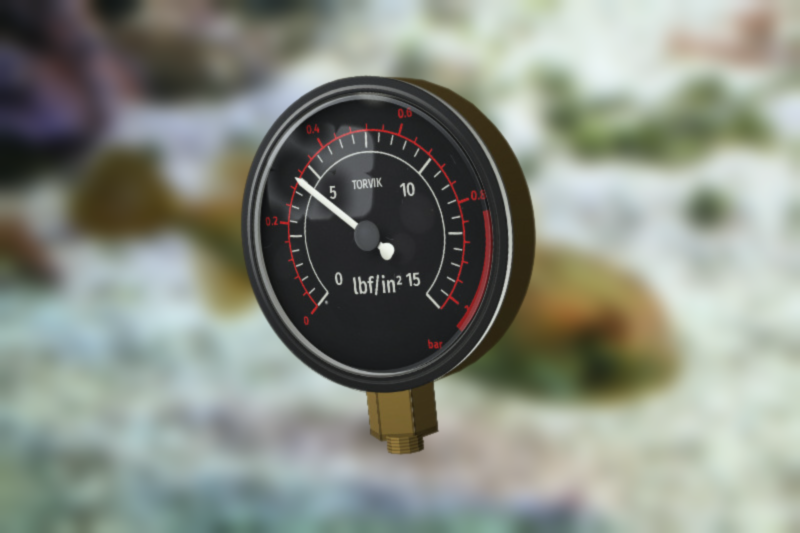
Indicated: {"value": 4.5, "unit": "psi"}
